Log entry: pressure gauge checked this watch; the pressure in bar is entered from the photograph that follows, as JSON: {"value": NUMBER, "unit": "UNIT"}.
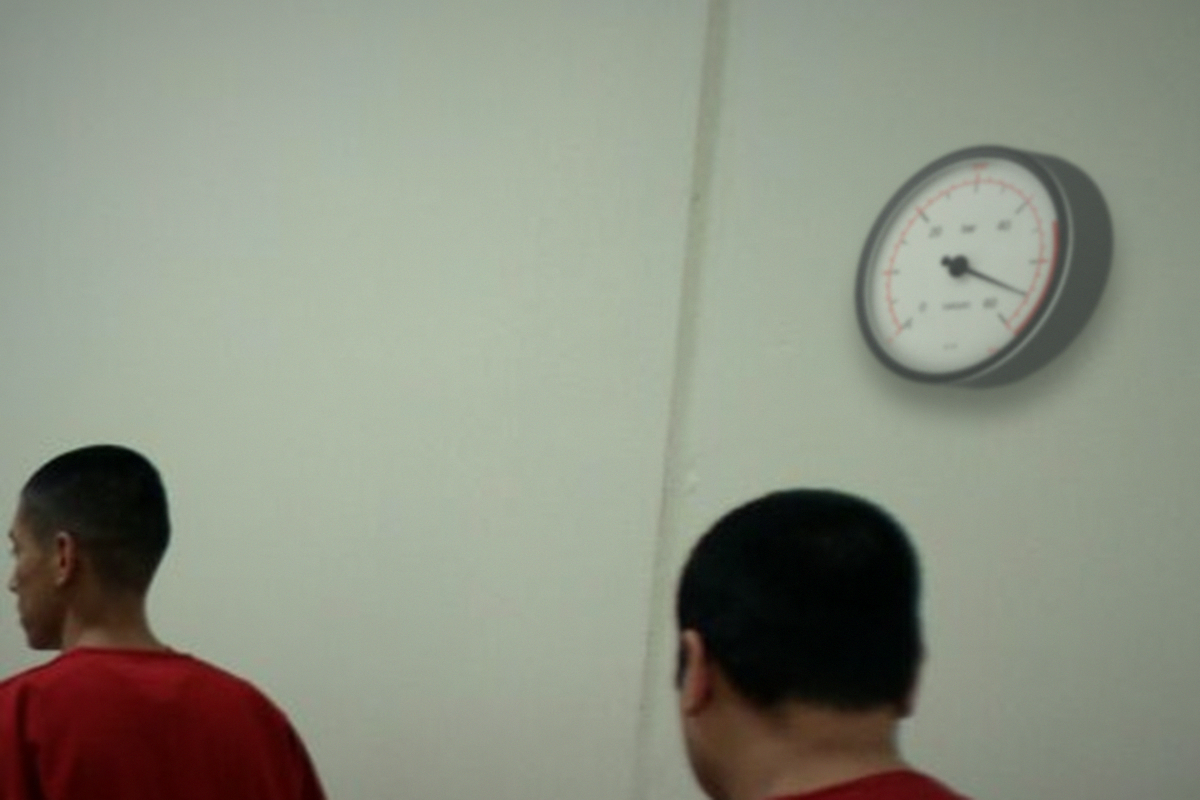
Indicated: {"value": 55, "unit": "bar"}
